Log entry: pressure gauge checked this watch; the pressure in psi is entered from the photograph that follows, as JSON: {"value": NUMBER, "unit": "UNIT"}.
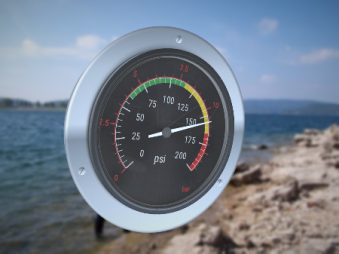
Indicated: {"value": 155, "unit": "psi"}
